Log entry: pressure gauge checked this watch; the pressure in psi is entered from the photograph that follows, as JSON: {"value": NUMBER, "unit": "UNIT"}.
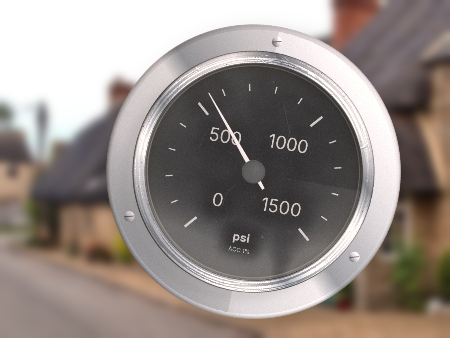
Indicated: {"value": 550, "unit": "psi"}
